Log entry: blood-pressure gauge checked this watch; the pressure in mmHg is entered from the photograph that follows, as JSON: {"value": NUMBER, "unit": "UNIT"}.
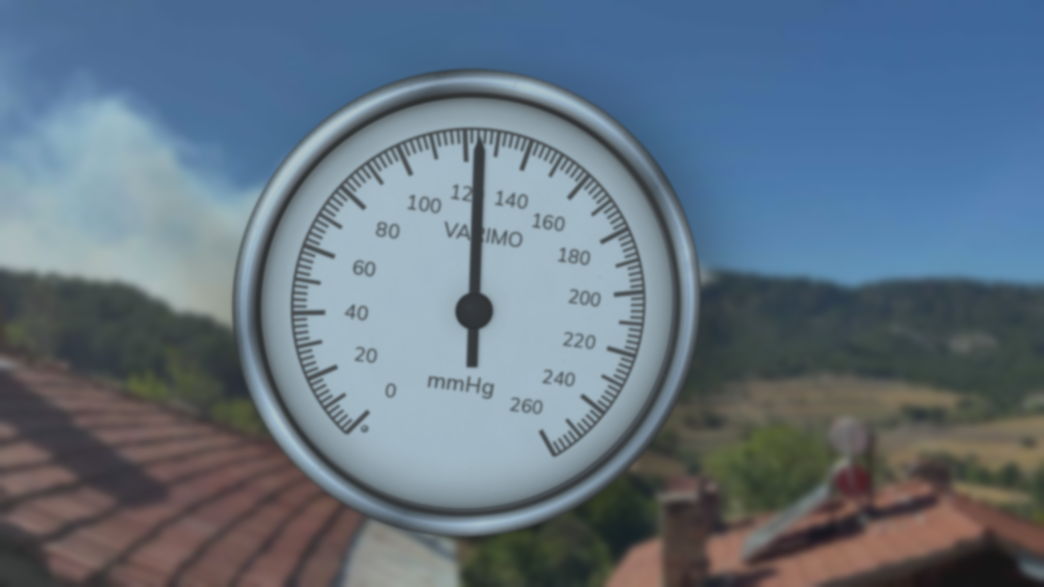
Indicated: {"value": 124, "unit": "mmHg"}
